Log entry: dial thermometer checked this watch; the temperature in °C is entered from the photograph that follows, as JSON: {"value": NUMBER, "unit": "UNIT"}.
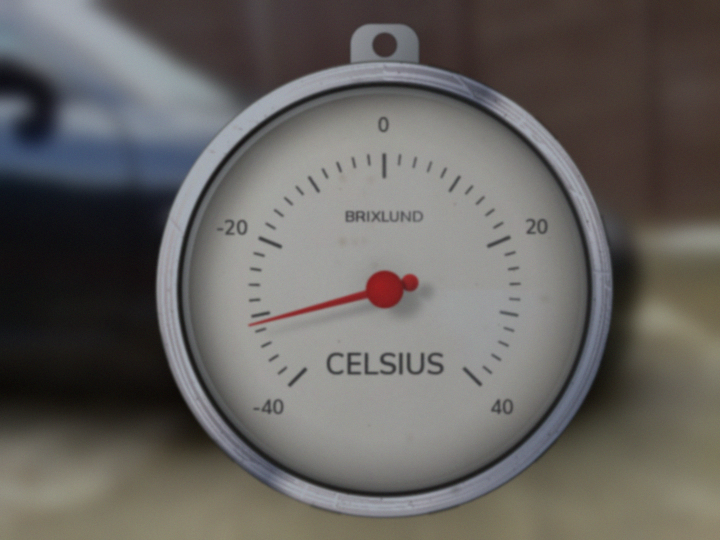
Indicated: {"value": -31, "unit": "°C"}
